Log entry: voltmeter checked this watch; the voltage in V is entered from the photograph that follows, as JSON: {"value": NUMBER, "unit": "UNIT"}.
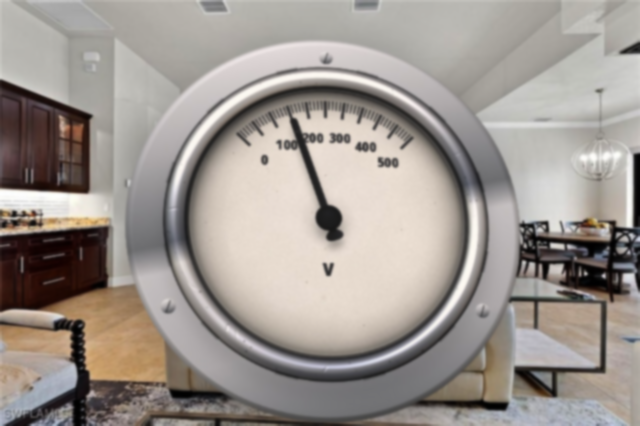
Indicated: {"value": 150, "unit": "V"}
